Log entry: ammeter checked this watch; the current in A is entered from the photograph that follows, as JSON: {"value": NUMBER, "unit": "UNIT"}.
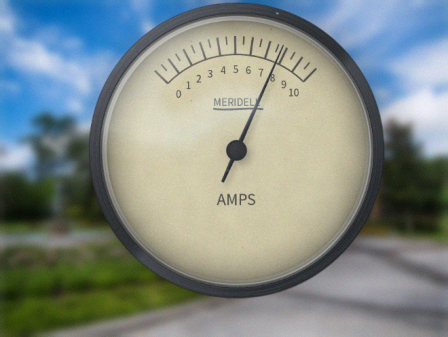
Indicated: {"value": 7.75, "unit": "A"}
